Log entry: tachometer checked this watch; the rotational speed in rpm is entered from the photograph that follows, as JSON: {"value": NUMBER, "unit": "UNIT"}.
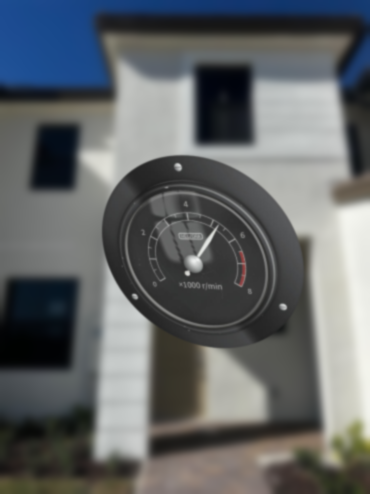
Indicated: {"value": 5250, "unit": "rpm"}
